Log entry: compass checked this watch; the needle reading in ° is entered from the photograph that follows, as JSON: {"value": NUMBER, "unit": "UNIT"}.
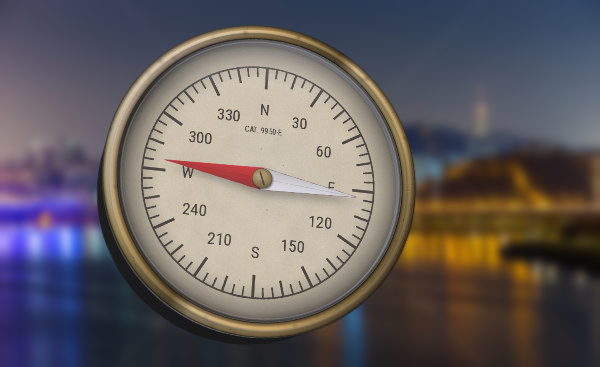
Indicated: {"value": 275, "unit": "°"}
